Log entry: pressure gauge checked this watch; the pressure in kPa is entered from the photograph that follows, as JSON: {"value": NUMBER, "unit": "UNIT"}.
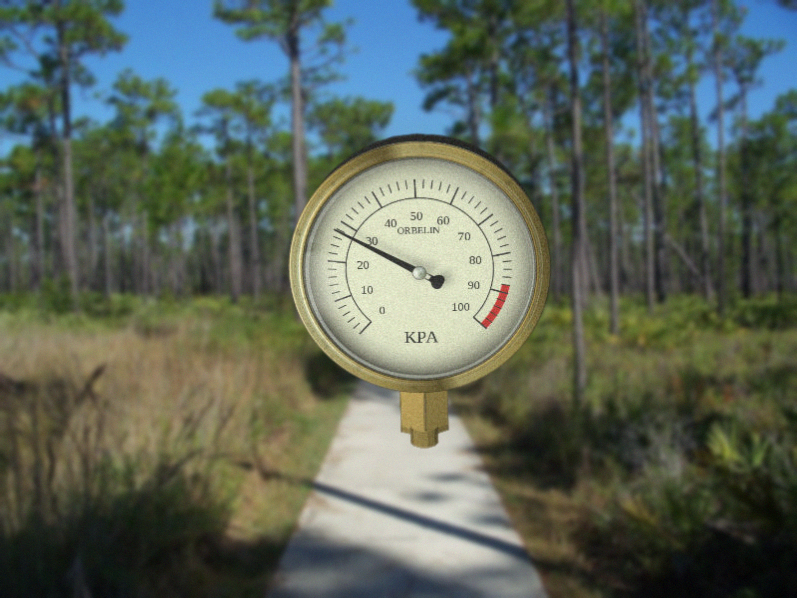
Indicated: {"value": 28, "unit": "kPa"}
